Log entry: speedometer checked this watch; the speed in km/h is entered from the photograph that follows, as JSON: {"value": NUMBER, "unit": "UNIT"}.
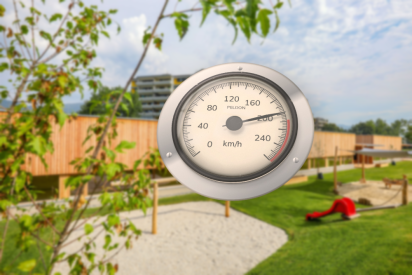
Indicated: {"value": 200, "unit": "km/h"}
